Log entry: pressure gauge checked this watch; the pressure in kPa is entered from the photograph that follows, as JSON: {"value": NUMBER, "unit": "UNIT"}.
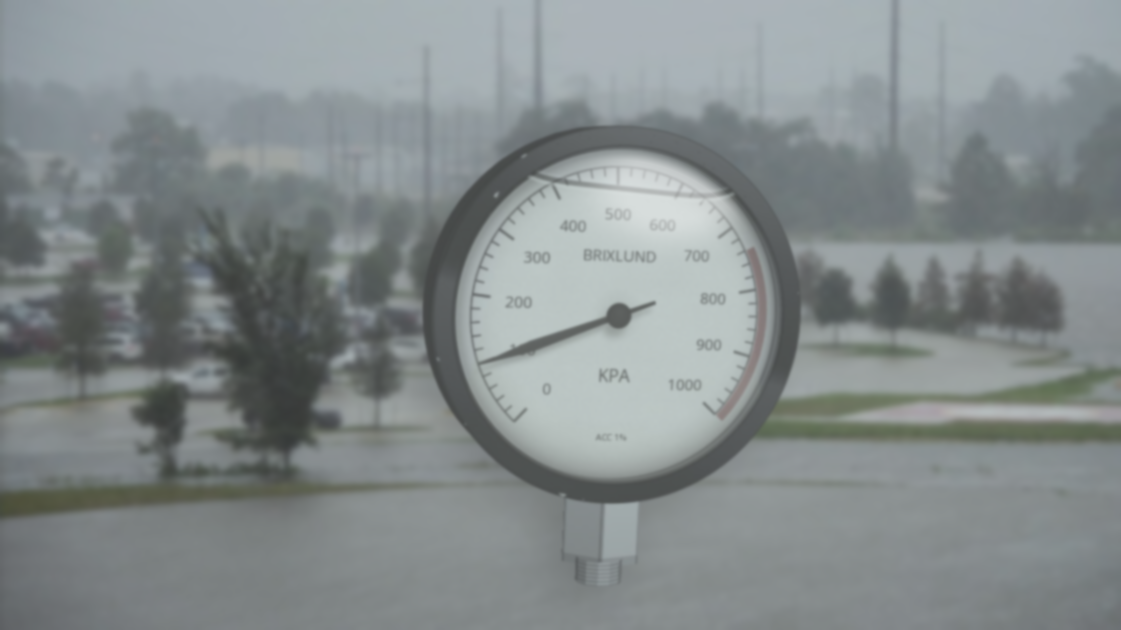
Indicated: {"value": 100, "unit": "kPa"}
